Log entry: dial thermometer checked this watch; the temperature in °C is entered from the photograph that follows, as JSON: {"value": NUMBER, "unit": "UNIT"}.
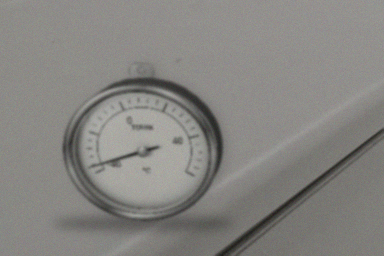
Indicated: {"value": -36, "unit": "°C"}
